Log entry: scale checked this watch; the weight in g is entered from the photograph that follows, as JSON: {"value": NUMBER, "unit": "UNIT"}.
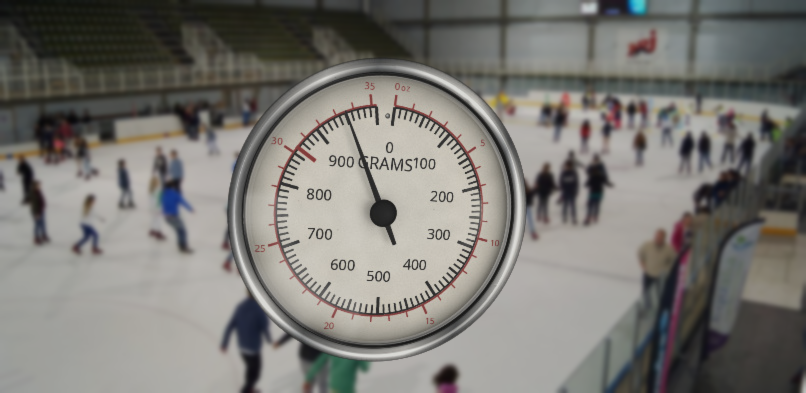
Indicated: {"value": 950, "unit": "g"}
